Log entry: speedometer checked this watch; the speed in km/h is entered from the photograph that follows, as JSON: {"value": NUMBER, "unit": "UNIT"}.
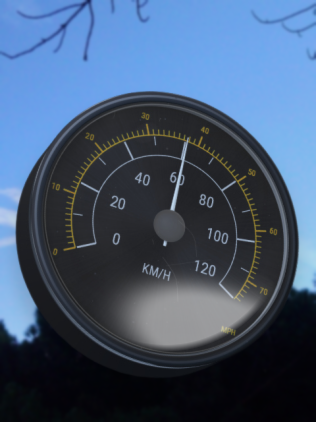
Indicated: {"value": 60, "unit": "km/h"}
